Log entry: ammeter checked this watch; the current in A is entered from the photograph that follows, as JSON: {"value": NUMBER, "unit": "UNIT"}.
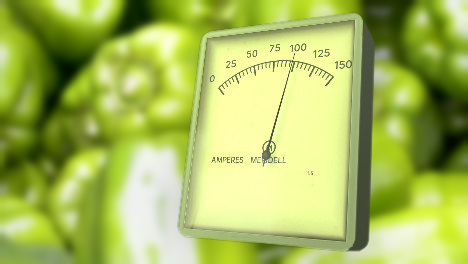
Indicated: {"value": 100, "unit": "A"}
